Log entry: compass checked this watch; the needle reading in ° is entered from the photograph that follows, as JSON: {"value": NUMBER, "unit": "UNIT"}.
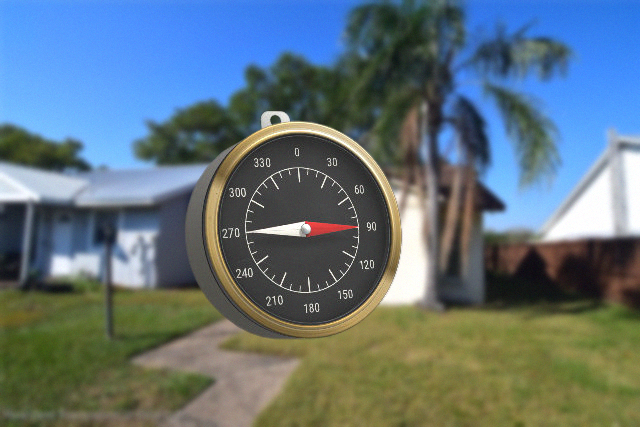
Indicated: {"value": 90, "unit": "°"}
